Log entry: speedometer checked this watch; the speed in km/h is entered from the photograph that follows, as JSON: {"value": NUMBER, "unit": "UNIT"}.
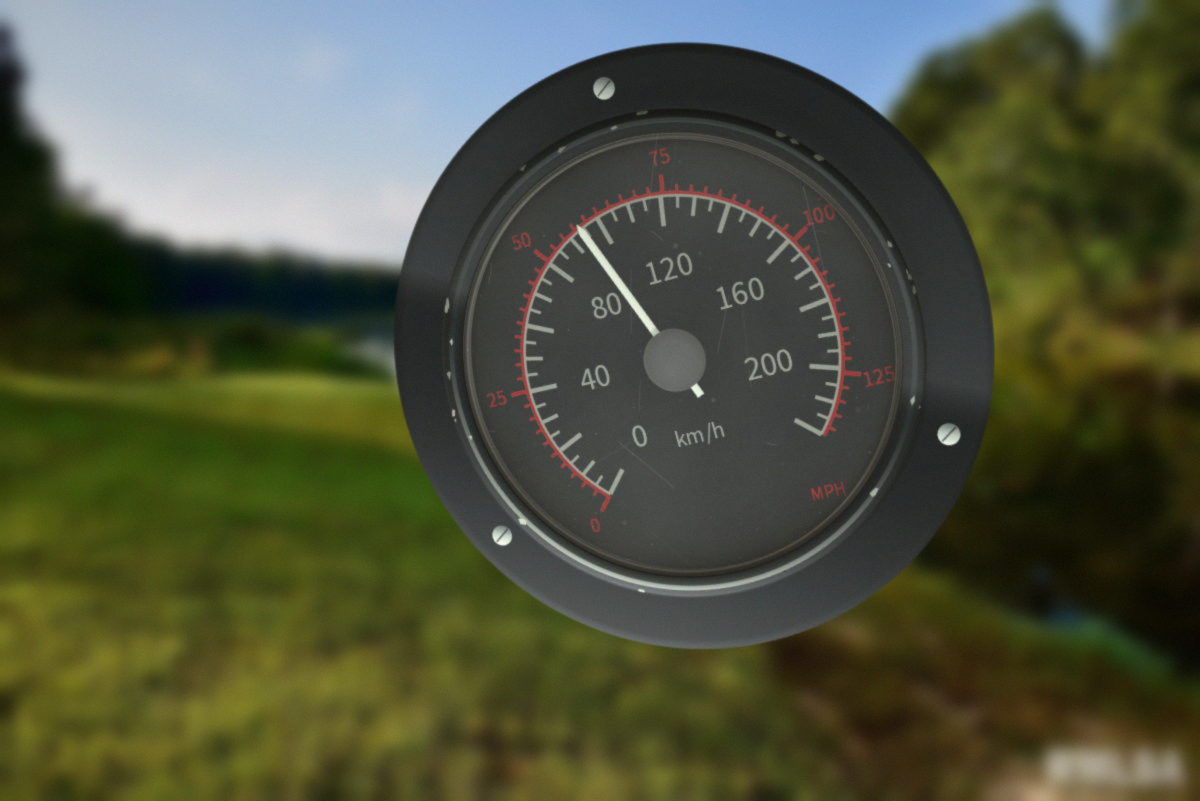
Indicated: {"value": 95, "unit": "km/h"}
